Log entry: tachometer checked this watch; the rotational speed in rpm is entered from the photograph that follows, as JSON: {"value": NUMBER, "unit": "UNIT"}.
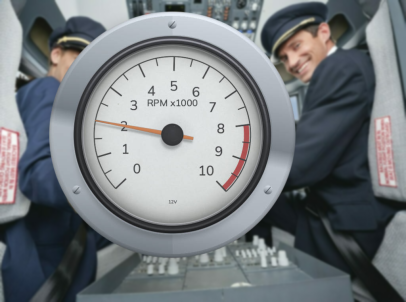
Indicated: {"value": 2000, "unit": "rpm"}
